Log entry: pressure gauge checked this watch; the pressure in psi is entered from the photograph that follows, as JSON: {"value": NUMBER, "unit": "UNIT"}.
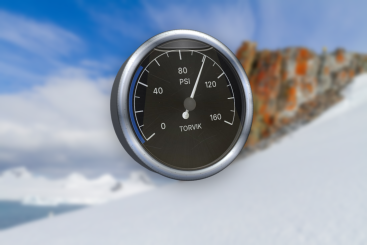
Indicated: {"value": 100, "unit": "psi"}
